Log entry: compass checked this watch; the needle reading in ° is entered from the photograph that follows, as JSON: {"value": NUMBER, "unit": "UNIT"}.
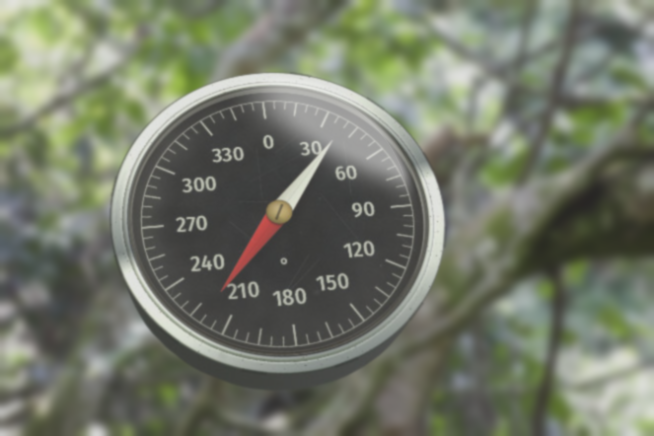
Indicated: {"value": 220, "unit": "°"}
